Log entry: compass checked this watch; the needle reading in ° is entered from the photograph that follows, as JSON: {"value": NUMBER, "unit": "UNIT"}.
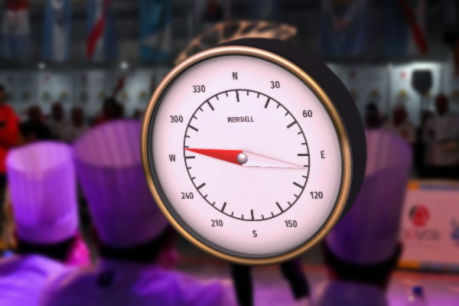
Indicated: {"value": 280, "unit": "°"}
